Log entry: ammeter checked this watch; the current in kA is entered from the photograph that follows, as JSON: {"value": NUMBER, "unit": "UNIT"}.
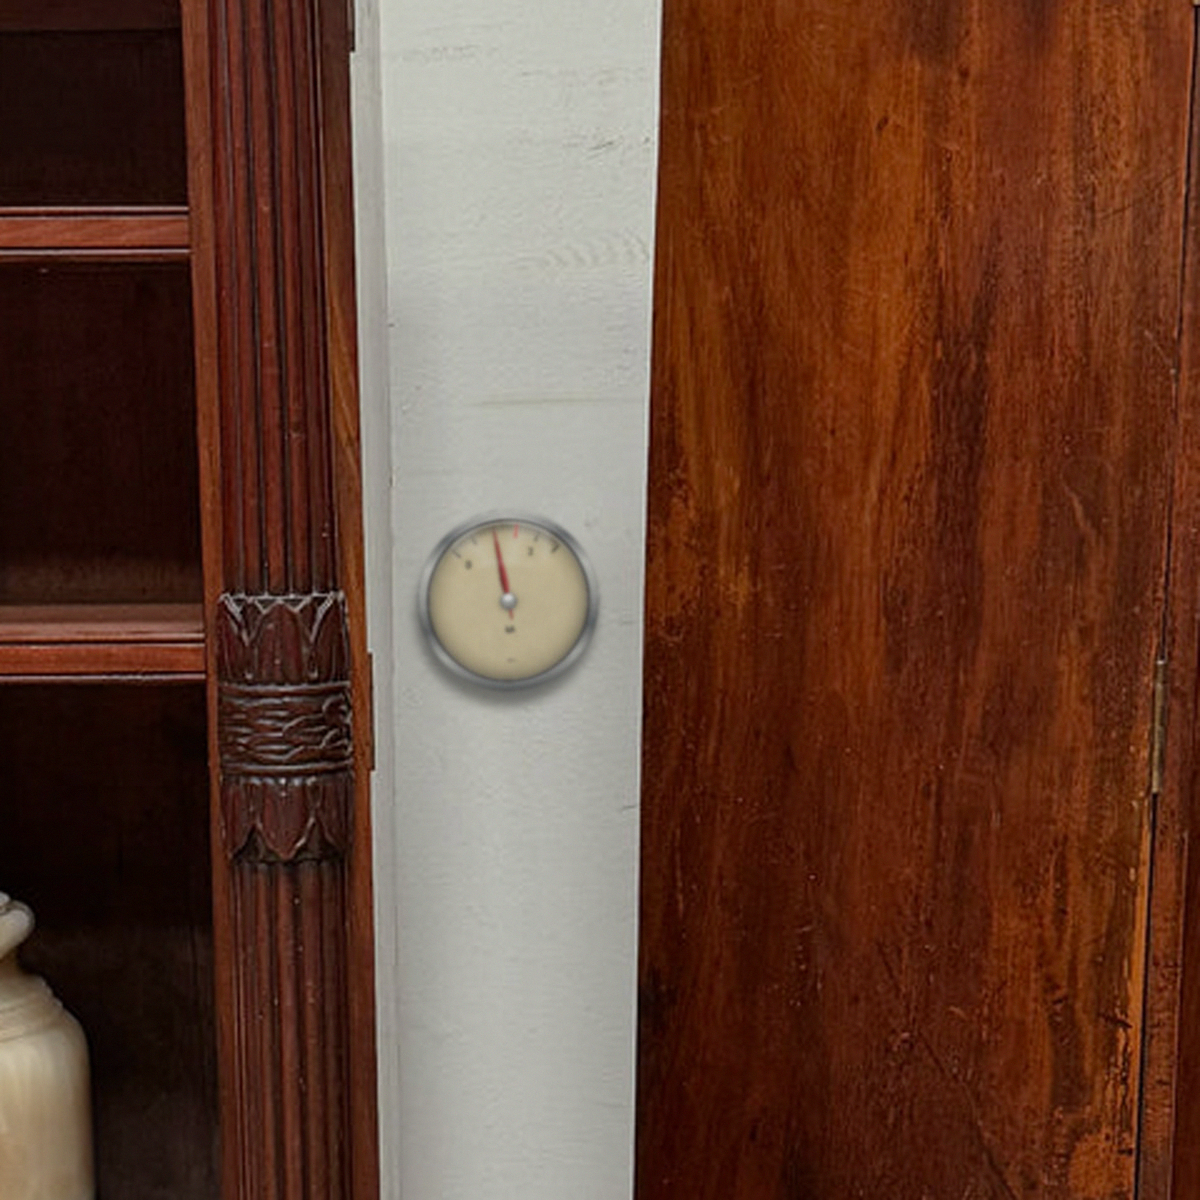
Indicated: {"value": 1, "unit": "kA"}
